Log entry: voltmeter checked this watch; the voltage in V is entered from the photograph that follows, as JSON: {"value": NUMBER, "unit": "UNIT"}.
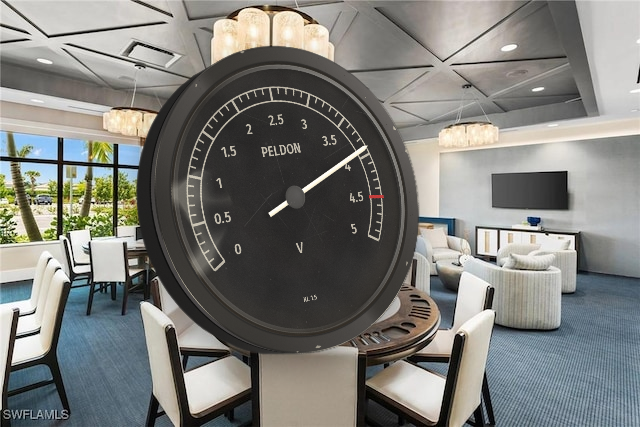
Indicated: {"value": 3.9, "unit": "V"}
